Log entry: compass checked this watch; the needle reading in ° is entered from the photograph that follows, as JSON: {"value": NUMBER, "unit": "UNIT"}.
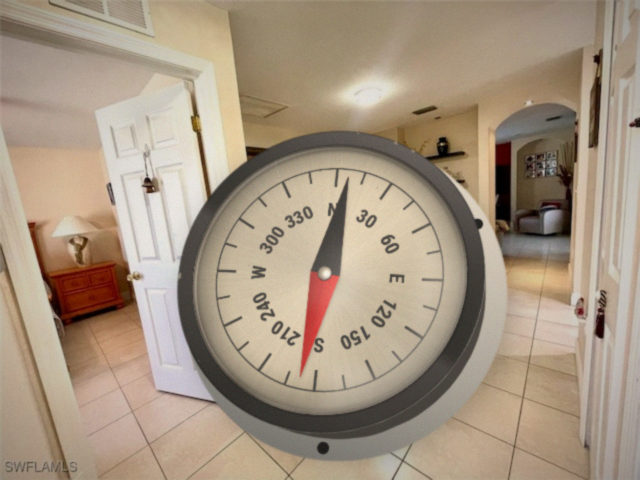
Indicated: {"value": 187.5, "unit": "°"}
